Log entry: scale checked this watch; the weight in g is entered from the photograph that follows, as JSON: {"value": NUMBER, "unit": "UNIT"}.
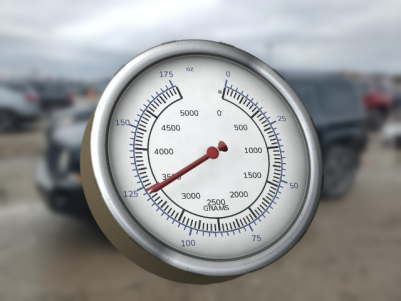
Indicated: {"value": 3450, "unit": "g"}
